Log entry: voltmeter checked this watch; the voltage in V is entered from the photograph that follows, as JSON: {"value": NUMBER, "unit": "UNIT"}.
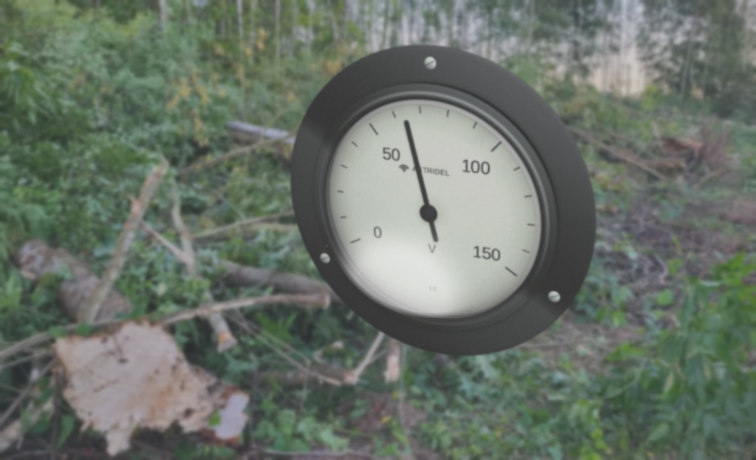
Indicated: {"value": 65, "unit": "V"}
